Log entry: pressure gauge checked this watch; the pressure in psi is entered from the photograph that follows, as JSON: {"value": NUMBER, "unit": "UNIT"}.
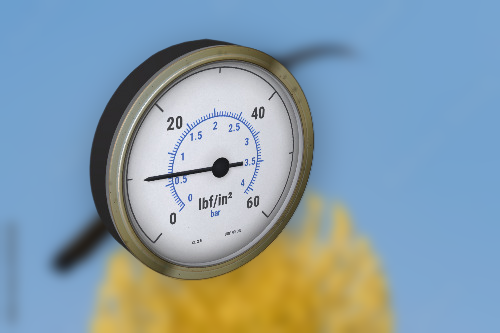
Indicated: {"value": 10, "unit": "psi"}
